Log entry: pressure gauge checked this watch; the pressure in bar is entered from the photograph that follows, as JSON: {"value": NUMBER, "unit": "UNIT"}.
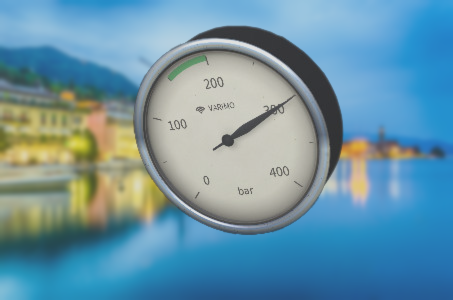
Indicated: {"value": 300, "unit": "bar"}
